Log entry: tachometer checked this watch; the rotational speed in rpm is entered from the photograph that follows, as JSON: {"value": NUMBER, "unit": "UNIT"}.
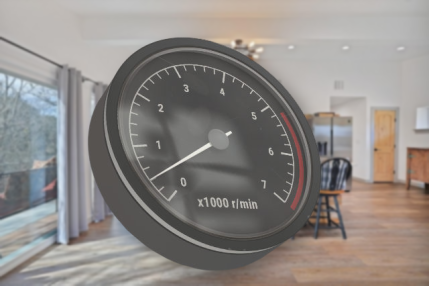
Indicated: {"value": 400, "unit": "rpm"}
